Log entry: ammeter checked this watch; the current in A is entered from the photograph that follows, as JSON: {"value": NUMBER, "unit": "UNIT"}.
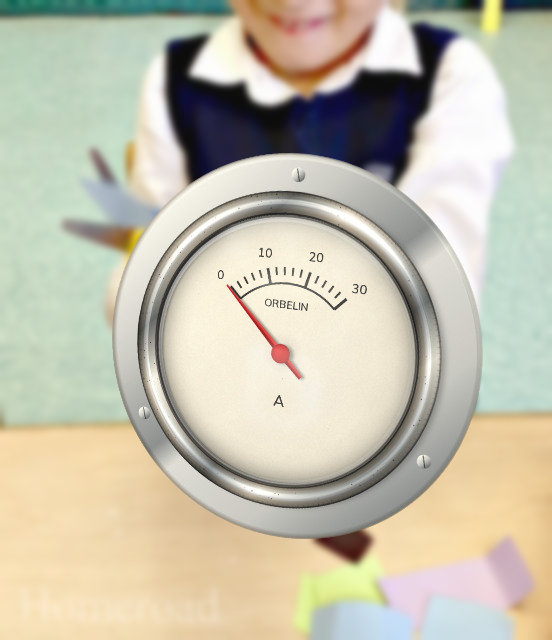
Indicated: {"value": 0, "unit": "A"}
